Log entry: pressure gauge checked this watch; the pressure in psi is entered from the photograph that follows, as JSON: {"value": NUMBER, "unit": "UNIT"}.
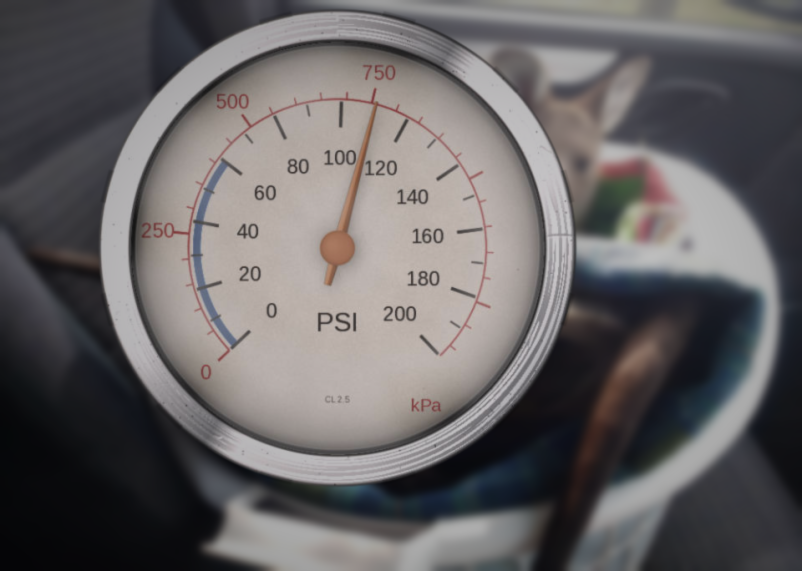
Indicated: {"value": 110, "unit": "psi"}
